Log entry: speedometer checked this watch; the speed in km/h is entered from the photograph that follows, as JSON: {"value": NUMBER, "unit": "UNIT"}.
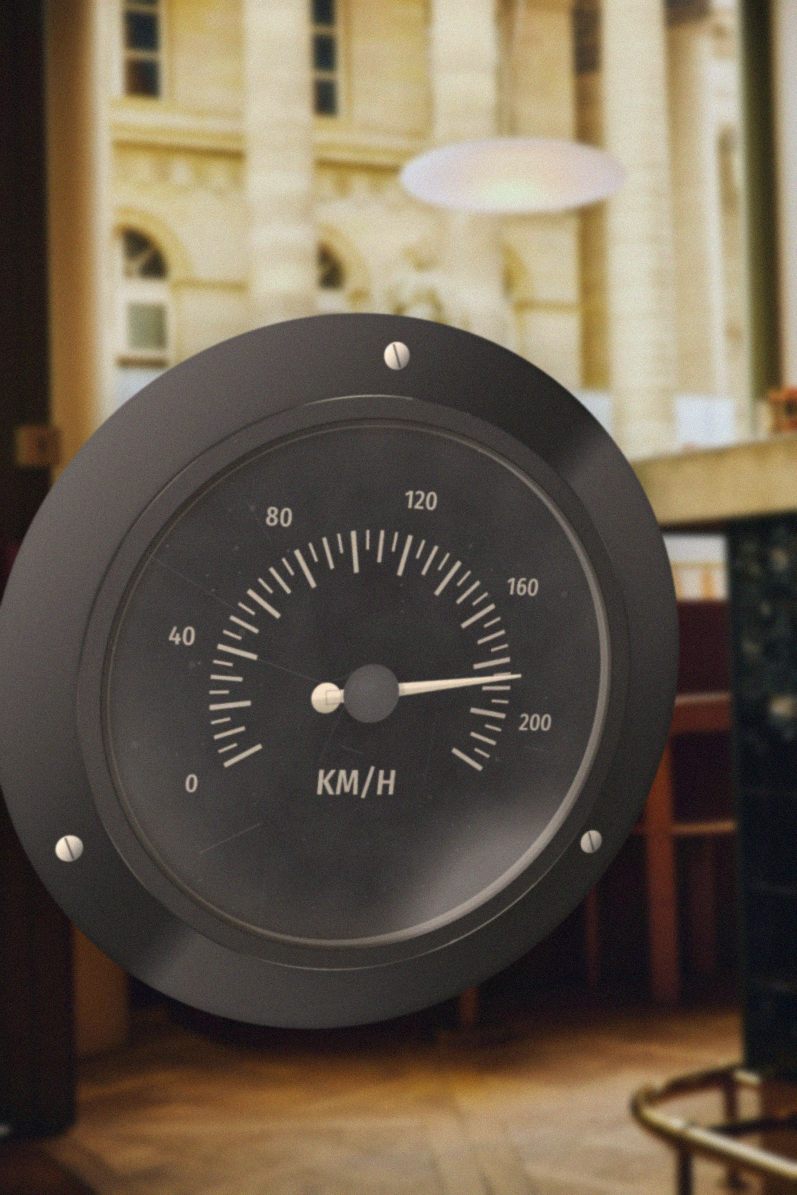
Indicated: {"value": 185, "unit": "km/h"}
